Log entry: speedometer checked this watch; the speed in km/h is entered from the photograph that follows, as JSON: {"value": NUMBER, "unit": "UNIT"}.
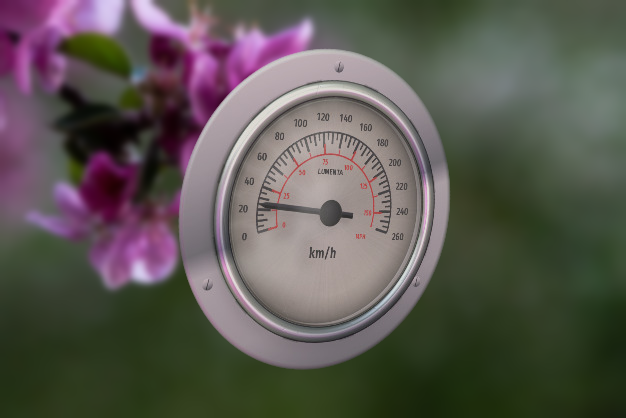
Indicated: {"value": 25, "unit": "km/h"}
